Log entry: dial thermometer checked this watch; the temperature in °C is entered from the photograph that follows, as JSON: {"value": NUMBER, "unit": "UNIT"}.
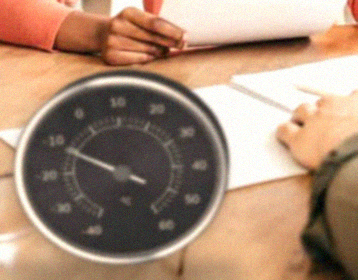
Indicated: {"value": -10, "unit": "°C"}
